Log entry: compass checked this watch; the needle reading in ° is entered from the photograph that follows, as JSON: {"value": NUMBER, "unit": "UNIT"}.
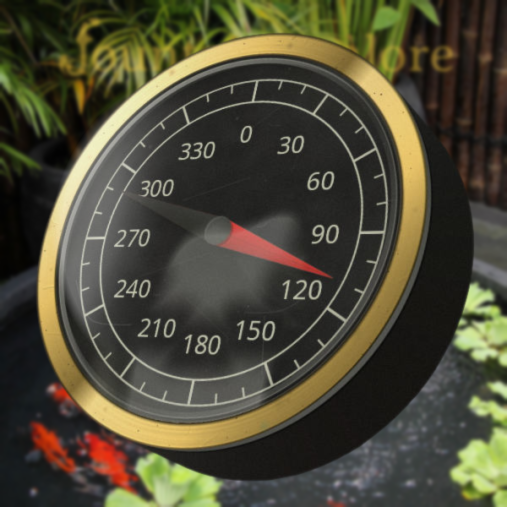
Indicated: {"value": 110, "unit": "°"}
